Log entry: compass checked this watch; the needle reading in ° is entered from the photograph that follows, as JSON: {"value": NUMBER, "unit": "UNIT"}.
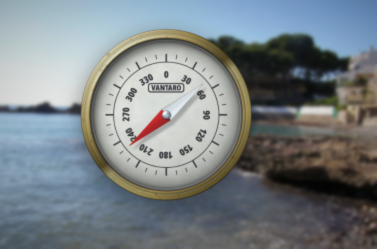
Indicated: {"value": 230, "unit": "°"}
